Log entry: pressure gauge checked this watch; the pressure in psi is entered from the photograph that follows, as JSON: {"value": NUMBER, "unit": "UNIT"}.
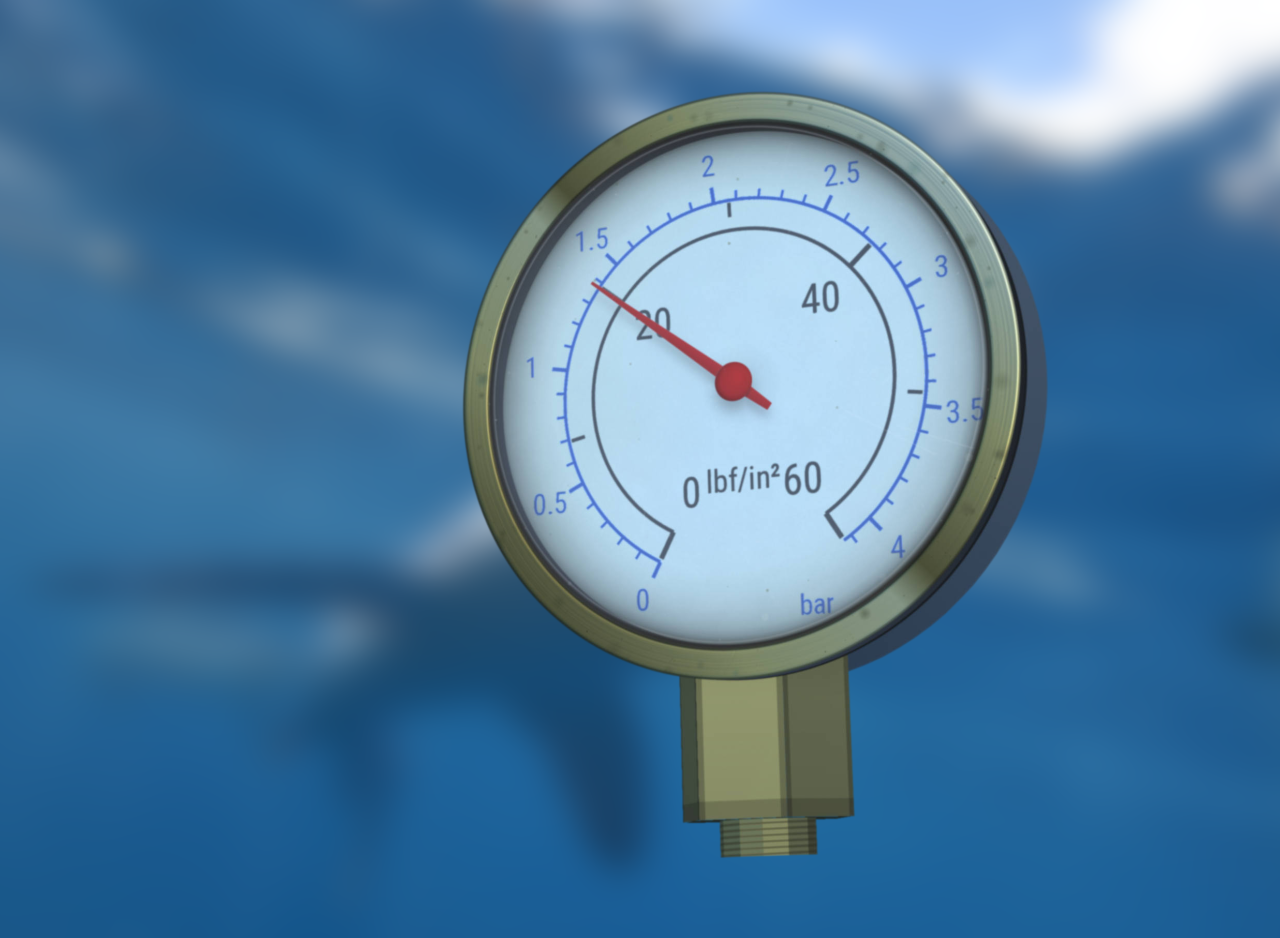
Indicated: {"value": 20, "unit": "psi"}
